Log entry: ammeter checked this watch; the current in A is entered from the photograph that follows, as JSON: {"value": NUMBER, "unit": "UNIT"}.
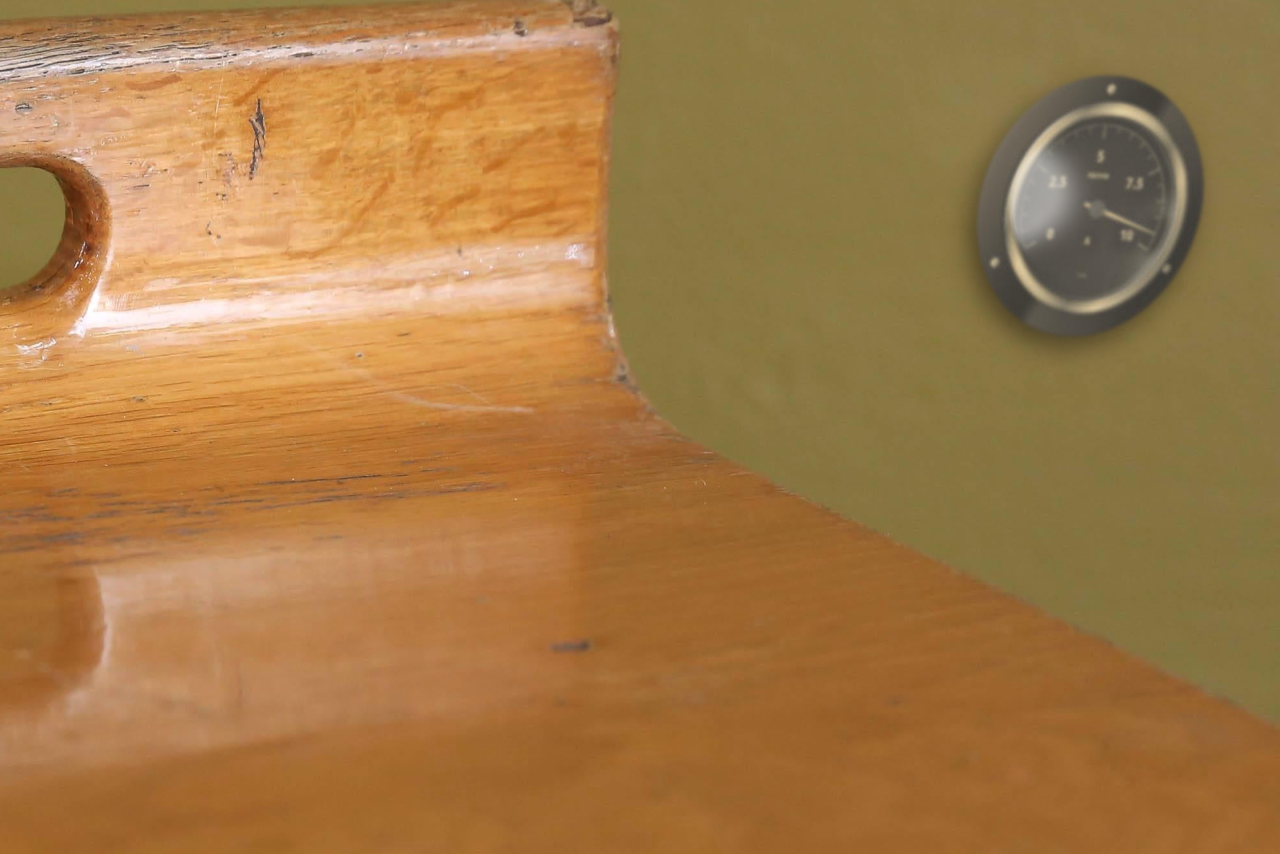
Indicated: {"value": 9.5, "unit": "A"}
